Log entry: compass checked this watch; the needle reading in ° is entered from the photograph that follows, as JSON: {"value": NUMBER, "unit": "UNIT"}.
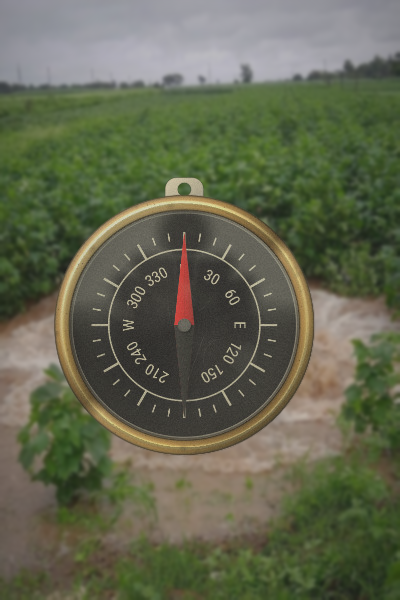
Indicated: {"value": 0, "unit": "°"}
